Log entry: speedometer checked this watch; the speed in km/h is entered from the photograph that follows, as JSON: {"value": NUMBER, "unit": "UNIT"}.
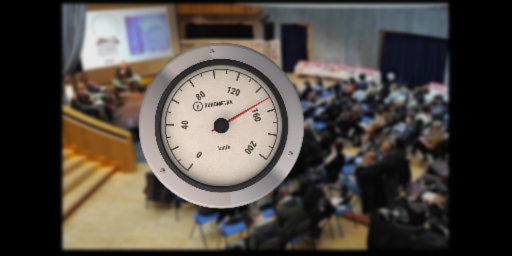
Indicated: {"value": 150, "unit": "km/h"}
